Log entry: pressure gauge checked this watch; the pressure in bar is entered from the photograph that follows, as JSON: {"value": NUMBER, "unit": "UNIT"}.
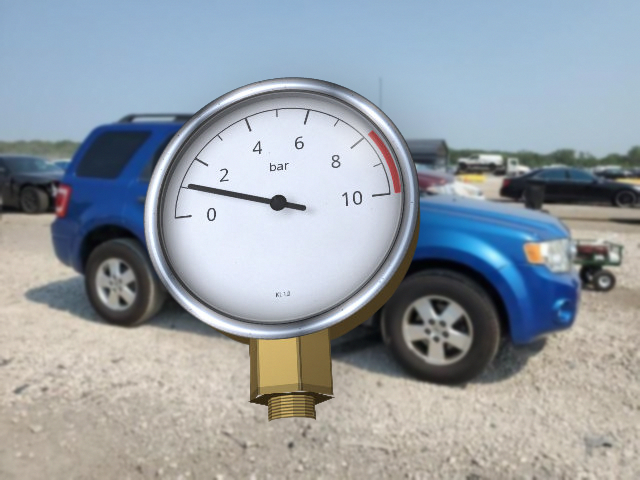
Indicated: {"value": 1, "unit": "bar"}
